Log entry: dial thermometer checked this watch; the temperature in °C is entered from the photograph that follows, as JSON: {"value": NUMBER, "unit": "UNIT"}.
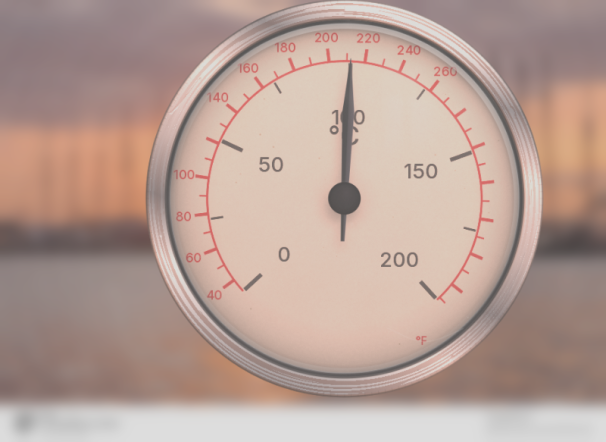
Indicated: {"value": 100, "unit": "°C"}
